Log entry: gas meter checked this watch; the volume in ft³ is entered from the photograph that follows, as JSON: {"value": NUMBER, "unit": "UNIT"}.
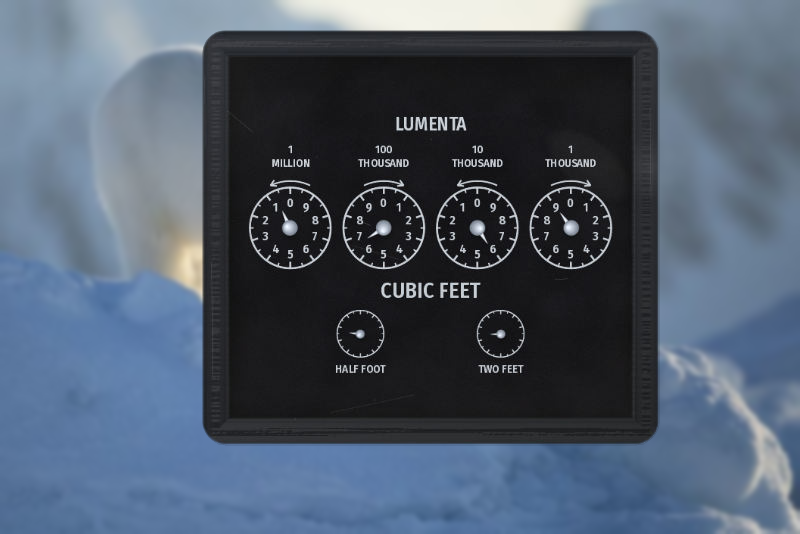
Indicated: {"value": 65900, "unit": "ft³"}
